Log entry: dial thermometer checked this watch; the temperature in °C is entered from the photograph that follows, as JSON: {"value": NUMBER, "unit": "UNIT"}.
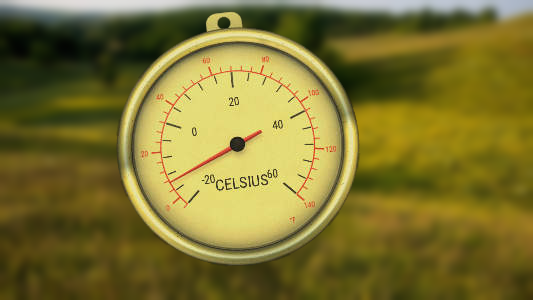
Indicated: {"value": -14, "unit": "°C"}
